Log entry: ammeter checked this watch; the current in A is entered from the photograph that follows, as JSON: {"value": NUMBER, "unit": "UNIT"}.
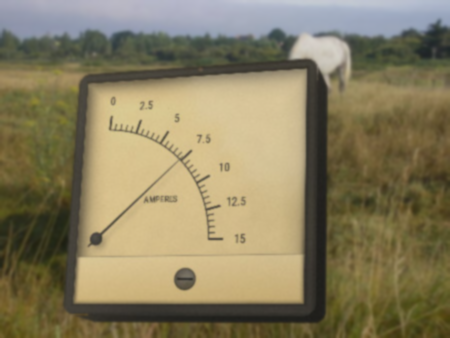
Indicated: {"value": 7.5, "unit": "A"}
